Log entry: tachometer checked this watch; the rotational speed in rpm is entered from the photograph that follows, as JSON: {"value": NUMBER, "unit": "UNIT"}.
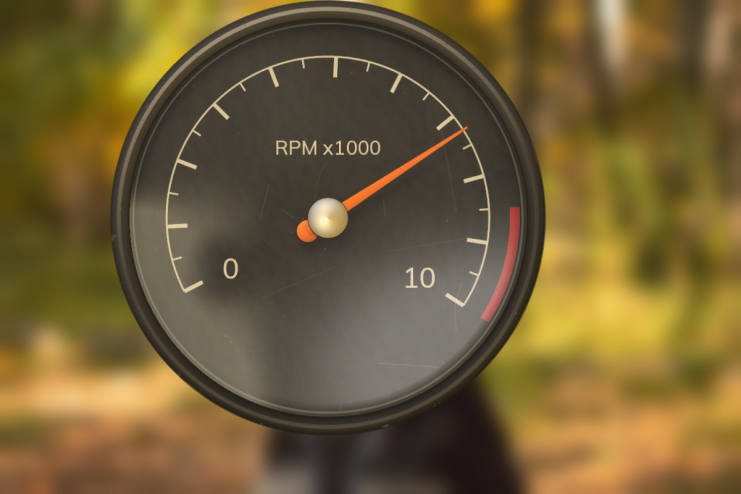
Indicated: {"value": 7250, "unit": "rpm"}
